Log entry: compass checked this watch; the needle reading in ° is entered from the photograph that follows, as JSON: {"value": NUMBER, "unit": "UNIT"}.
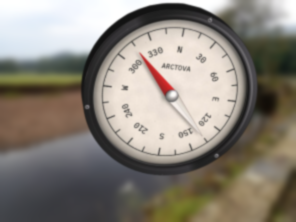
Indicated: {"value": 315, "unit": "°"}
